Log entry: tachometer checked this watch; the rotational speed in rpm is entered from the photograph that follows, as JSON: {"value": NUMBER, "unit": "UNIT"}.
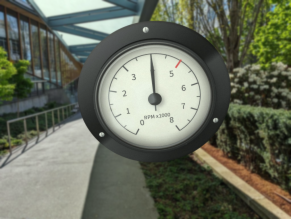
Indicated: {"value": 4000, "unit": "rpm"}
